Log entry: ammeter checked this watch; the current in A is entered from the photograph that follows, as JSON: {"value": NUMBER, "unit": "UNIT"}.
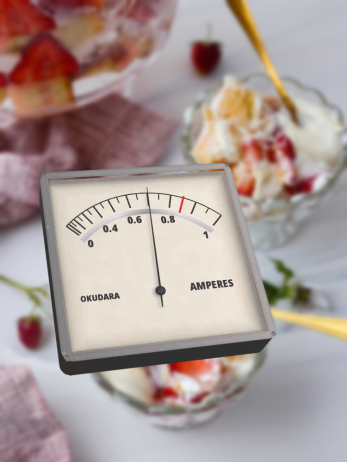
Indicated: {"value": 0.7, "unit": "A"}
